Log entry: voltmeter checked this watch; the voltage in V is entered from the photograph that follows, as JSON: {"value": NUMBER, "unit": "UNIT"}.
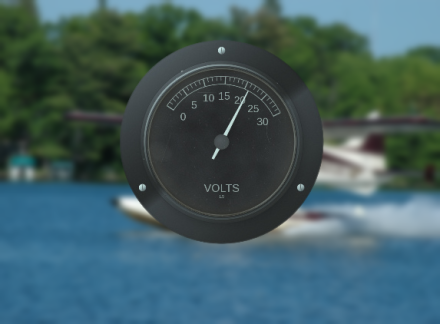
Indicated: {"value": 21, "unit": "V"}
